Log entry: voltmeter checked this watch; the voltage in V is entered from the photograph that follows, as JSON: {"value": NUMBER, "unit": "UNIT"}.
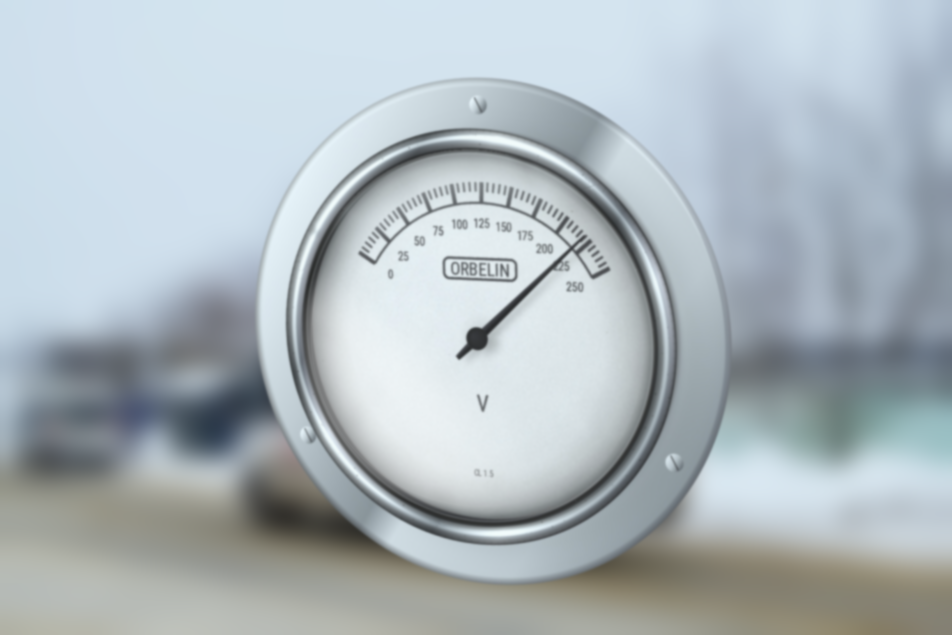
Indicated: {"value": 220, "unit": "V"}
